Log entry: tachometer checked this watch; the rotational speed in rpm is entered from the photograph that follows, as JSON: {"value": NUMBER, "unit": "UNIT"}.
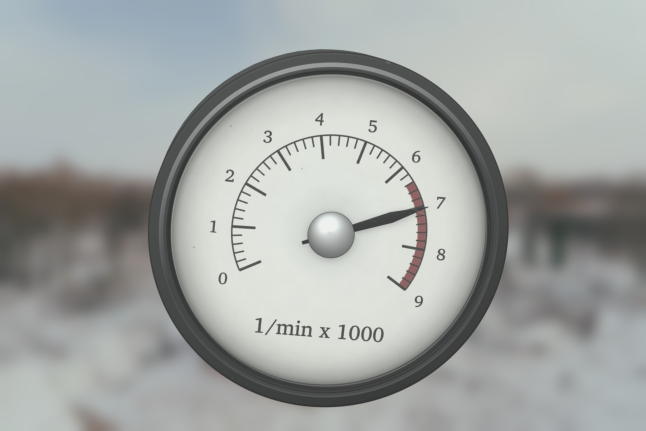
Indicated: {"value": 7000, "unit": "rpm"}
